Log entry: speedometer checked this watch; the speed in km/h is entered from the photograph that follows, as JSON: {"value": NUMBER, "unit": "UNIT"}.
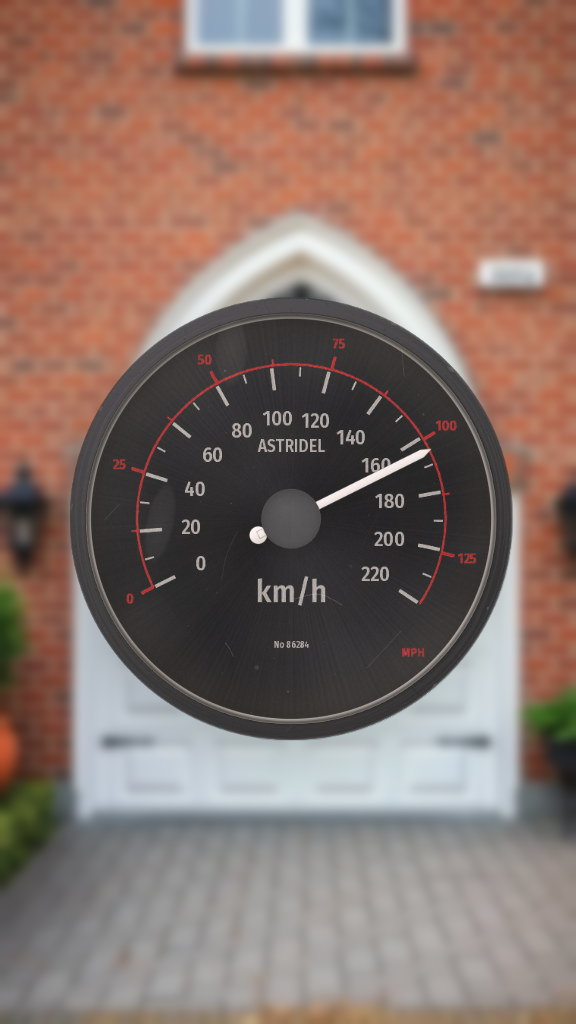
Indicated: {"value": 165, "unit": "km/h"}
